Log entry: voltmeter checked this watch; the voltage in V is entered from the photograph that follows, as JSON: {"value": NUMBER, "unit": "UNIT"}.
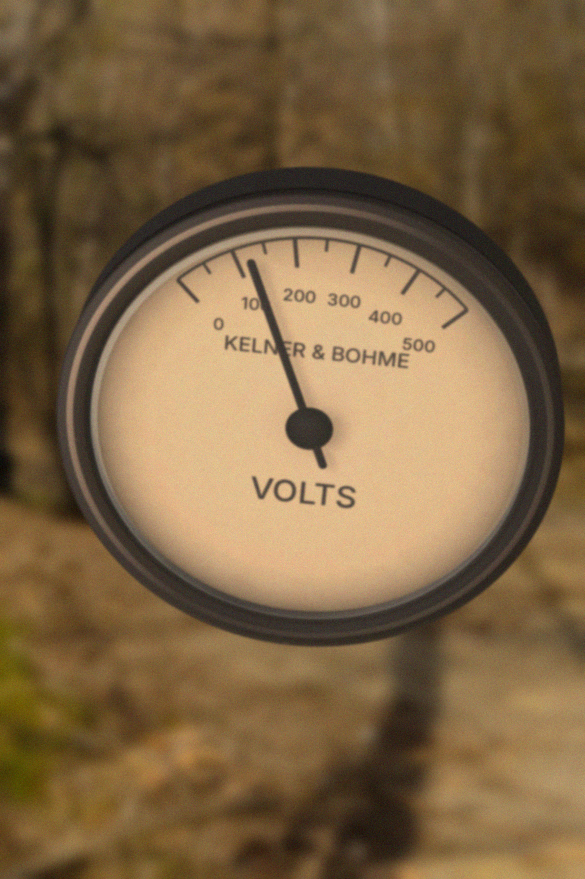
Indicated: {"value": 125, "unit": "V"}
